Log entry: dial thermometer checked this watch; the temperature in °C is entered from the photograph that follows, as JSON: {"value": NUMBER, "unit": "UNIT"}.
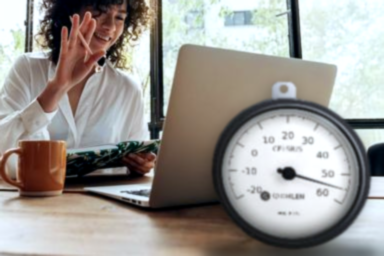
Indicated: {"value": 55, "unit": "°C"}
